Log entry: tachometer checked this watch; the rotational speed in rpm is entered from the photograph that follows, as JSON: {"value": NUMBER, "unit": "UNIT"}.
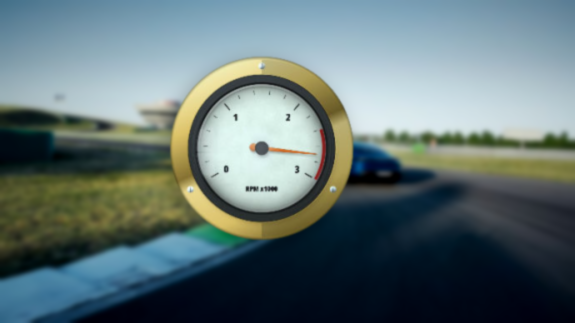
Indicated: {"value": 2700, "unit": "rpm"}
